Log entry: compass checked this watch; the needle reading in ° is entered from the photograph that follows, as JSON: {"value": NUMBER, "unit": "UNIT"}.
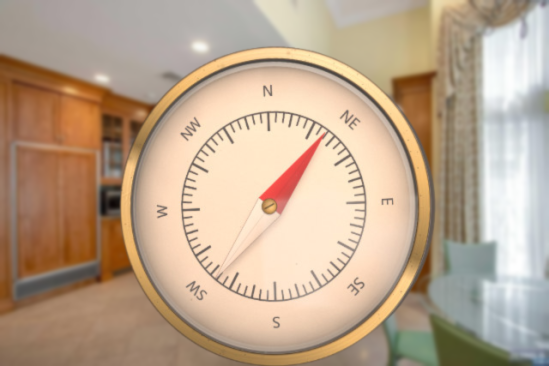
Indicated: {"value": 40, "unit": "°"}
